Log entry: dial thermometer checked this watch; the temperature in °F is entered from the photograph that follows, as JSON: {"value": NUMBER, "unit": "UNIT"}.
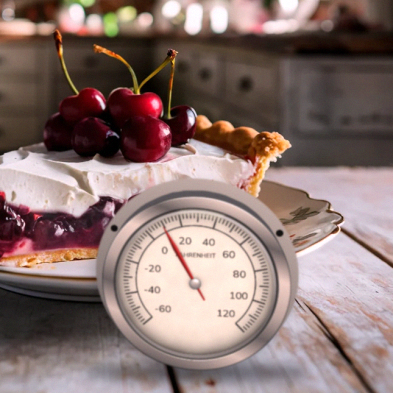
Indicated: {"value": 10, "unit": "°F"}
